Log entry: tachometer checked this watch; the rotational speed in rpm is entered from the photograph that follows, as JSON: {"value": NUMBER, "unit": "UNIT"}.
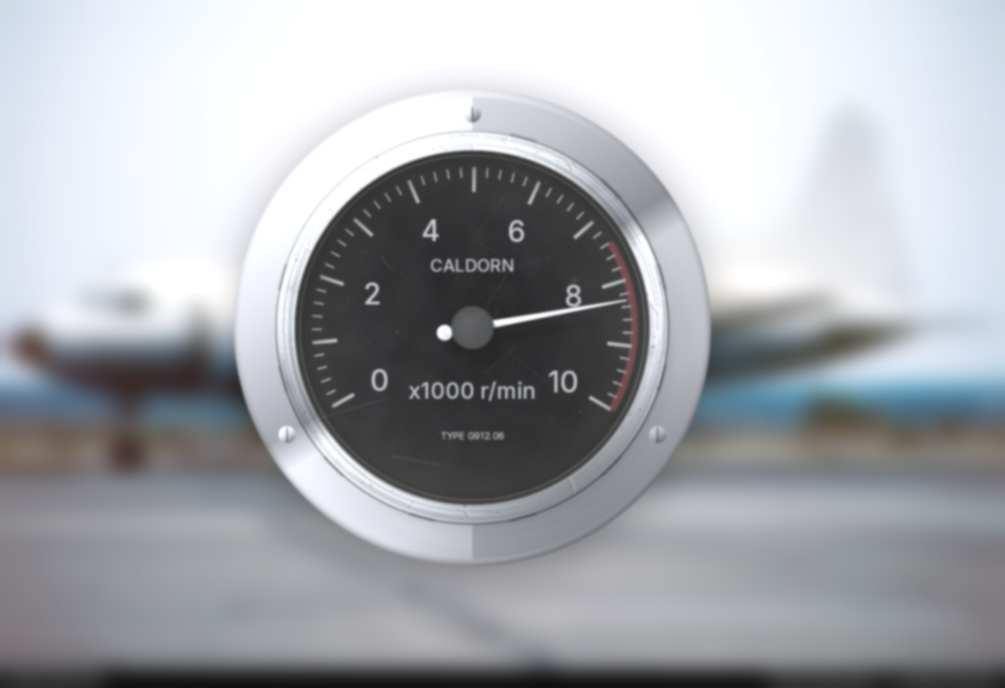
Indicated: {"value": 8300, "unit": "rpm"}
